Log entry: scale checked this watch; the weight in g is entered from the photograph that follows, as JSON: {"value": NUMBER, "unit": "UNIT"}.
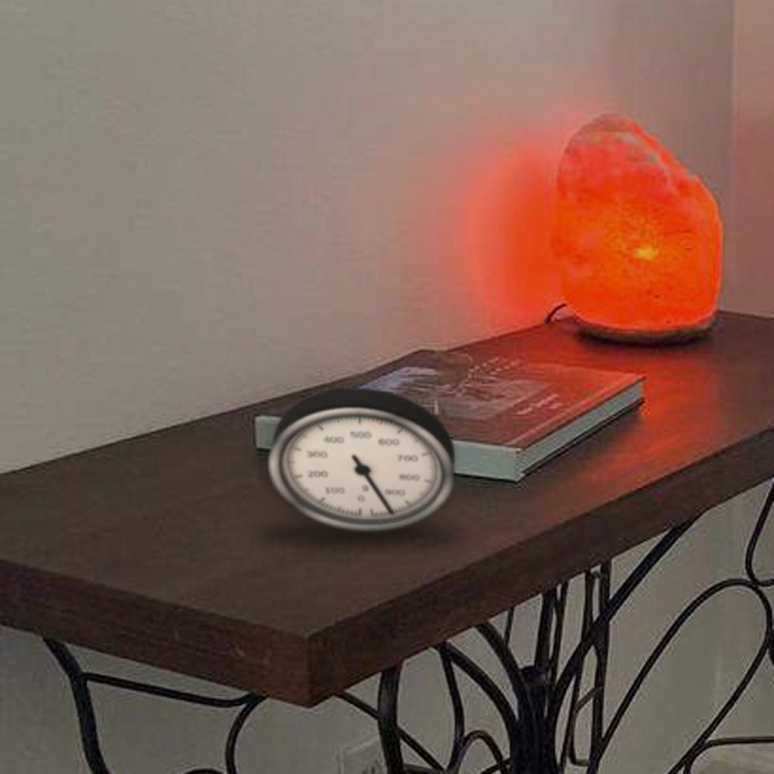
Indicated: {"value": 950, "unit": "g"}
